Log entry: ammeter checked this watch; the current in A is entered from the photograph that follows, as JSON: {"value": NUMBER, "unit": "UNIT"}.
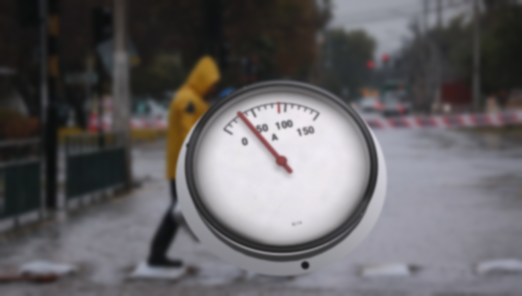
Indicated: {"value": 30, "unit": "A"}
